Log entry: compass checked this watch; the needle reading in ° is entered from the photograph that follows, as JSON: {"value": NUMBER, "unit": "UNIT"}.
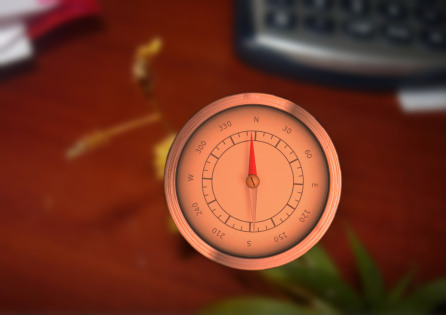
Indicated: {"value": 355, "unit": "°"}
